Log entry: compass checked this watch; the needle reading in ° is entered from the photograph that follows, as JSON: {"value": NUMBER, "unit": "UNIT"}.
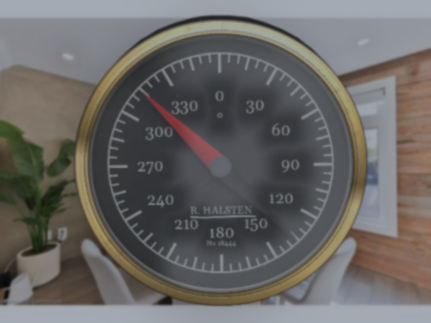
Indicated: {"value": 315, "unit": "°"}
